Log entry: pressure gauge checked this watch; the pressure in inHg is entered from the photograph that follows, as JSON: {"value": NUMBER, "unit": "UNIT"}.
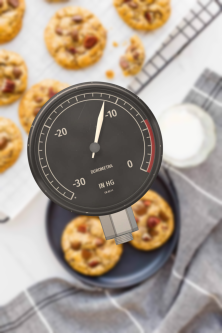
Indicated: {"value": -11.5, "unit": "inHg"}
